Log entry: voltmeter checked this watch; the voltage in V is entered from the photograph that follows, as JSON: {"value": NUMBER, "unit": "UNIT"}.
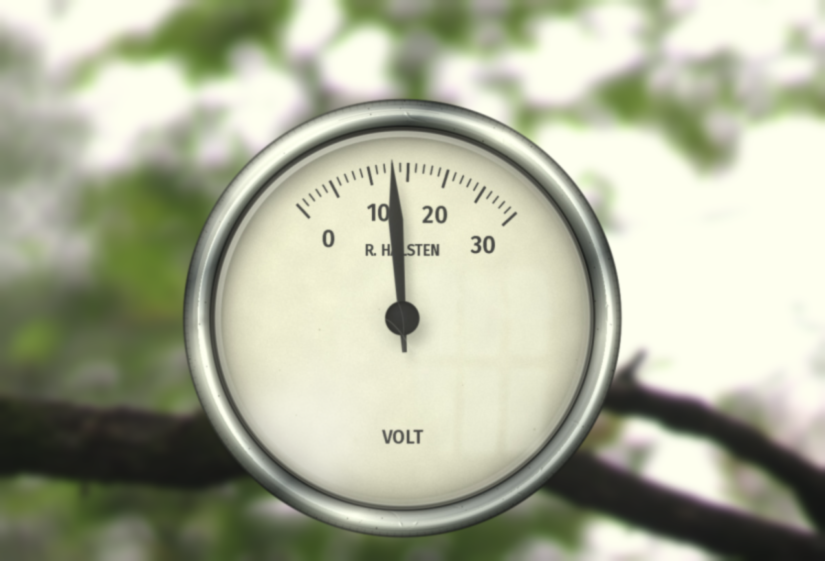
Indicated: {"value": 13, "unit": "V"}
